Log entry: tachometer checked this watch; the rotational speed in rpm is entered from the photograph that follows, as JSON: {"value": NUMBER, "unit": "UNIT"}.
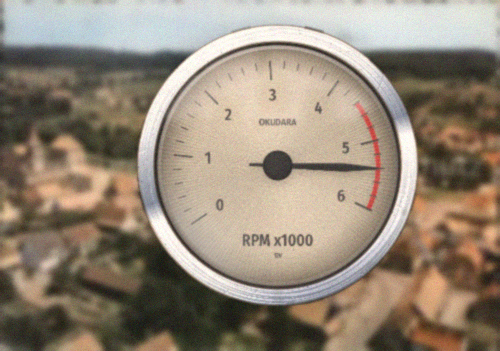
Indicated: {"value": 5400, "unit": "rpm"}
